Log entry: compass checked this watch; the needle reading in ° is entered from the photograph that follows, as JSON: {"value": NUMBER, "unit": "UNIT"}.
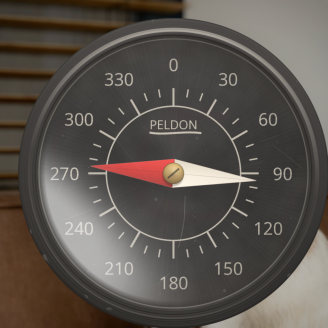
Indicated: {"value": 275, "unit": "°"}
